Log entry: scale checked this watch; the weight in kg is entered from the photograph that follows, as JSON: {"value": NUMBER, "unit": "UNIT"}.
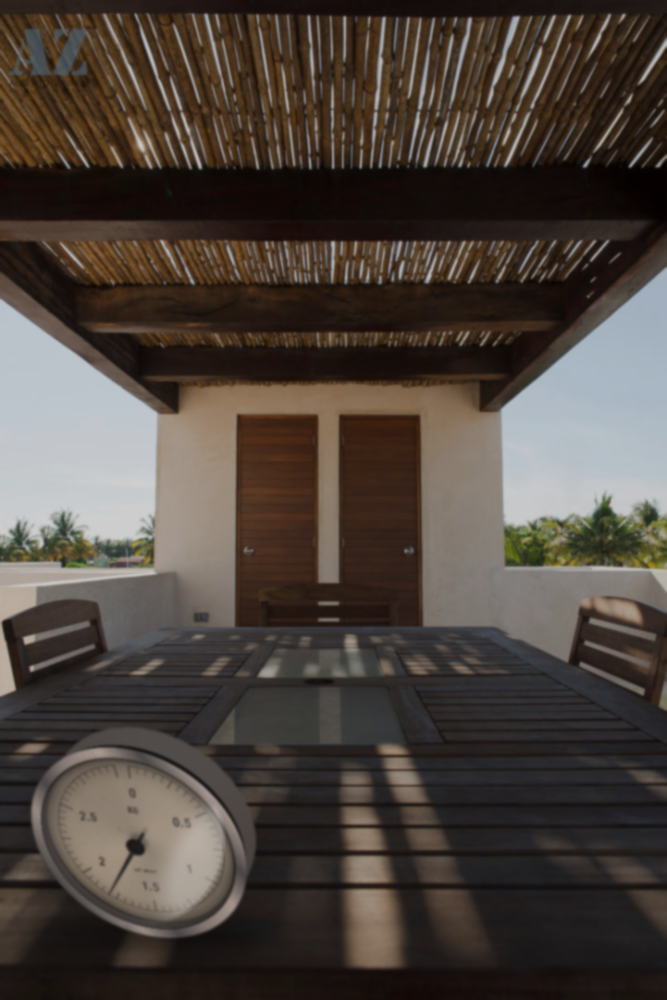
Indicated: {"value": 1.8, "unit": "kg"}
